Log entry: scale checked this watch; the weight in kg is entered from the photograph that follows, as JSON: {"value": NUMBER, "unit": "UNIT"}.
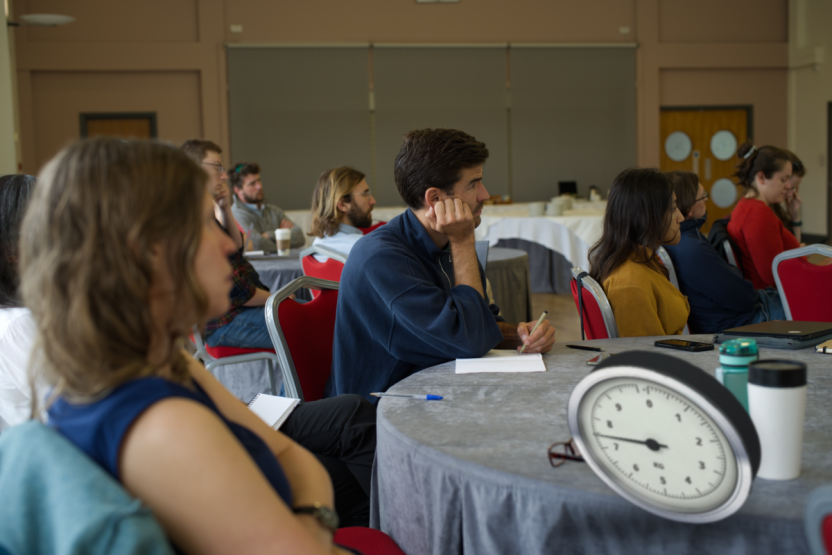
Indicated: {"value": 7.5, "unit": "kg"}
